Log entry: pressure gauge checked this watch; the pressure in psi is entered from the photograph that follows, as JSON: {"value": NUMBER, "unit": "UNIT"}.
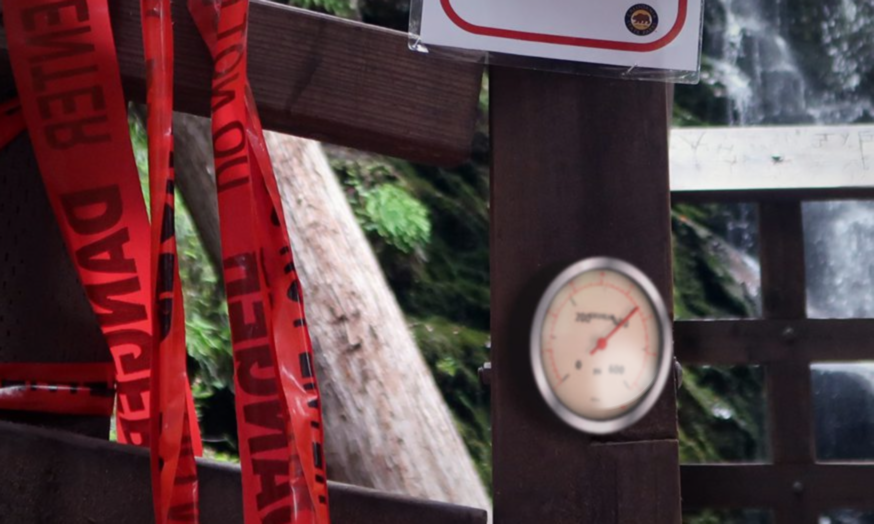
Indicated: {"value": 400, "unit": "psi"}
